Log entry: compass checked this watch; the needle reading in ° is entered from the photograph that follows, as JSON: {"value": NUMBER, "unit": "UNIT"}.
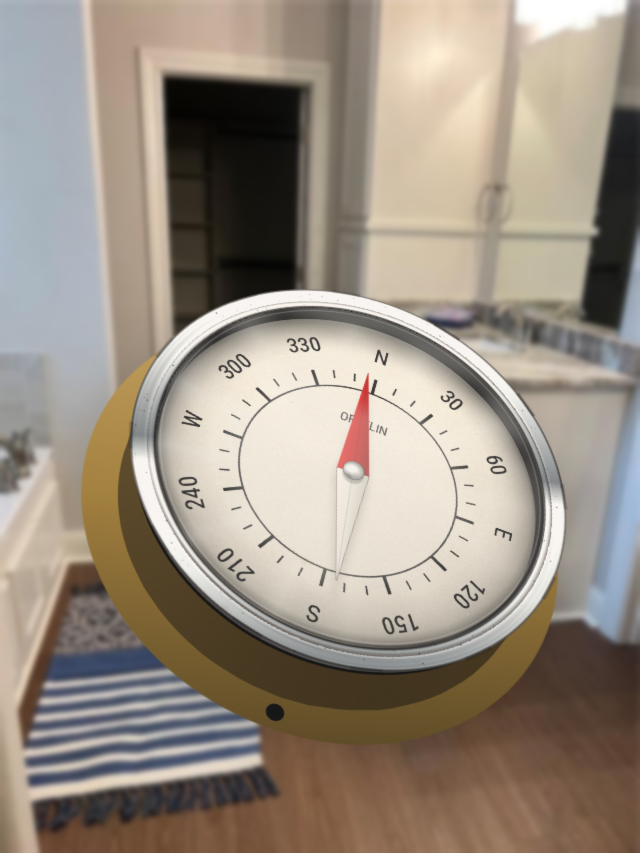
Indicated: {"value": 355, "unit": "°"}
